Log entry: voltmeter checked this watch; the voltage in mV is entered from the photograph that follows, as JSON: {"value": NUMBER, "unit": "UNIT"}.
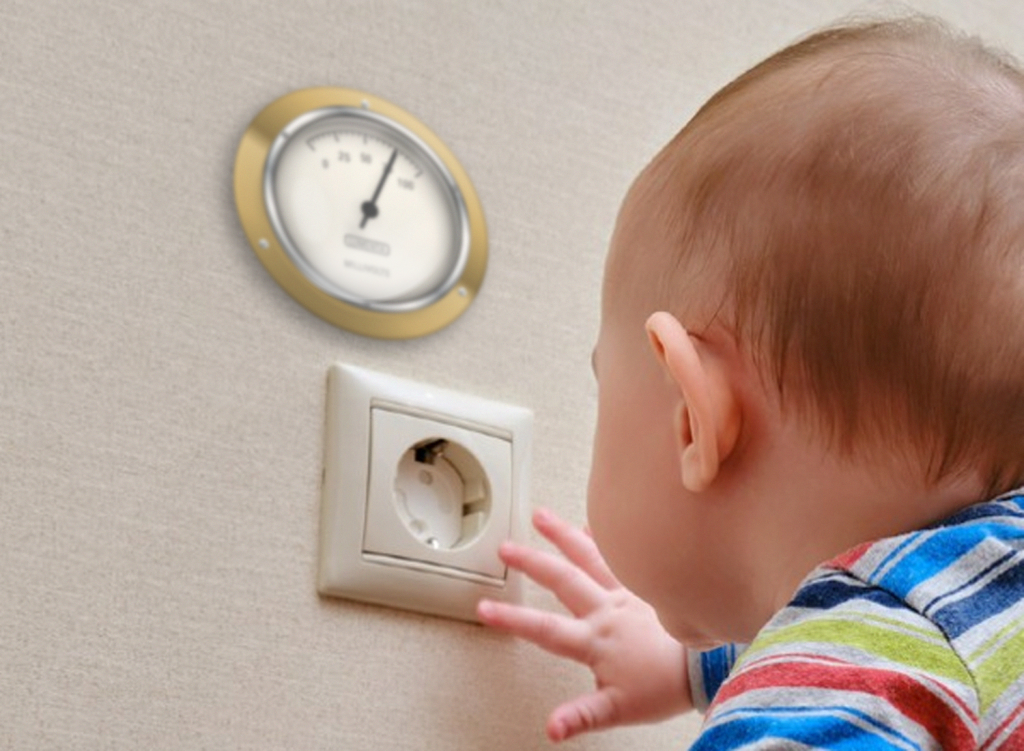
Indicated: {"value": 75, "unit": "mV"}
